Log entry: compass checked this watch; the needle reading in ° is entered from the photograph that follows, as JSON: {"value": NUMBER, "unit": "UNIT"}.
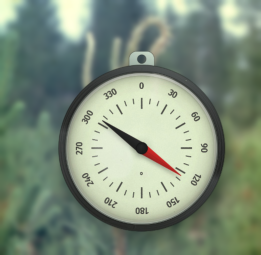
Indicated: {"value": 125, "unit": "°"}
